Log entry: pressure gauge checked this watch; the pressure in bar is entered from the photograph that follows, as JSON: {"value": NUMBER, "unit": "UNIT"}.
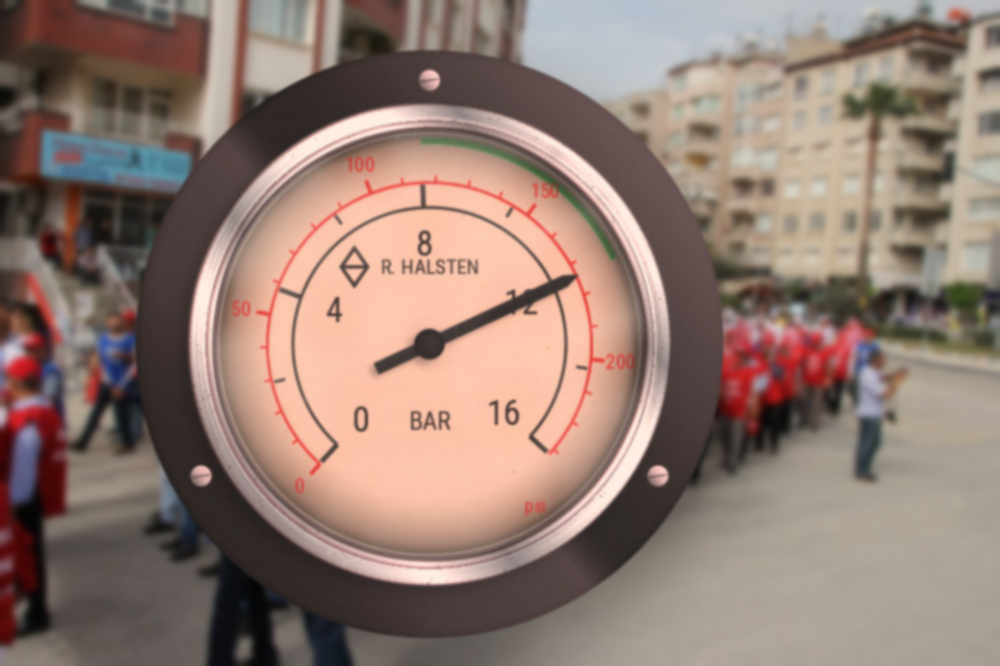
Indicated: {"value": 12, "unit": "bar"}
